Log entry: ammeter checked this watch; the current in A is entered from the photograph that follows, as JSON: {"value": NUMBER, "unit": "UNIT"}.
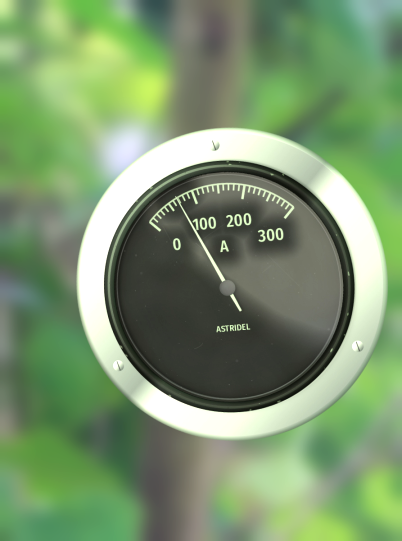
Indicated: {"value": 70, "unit": "A"}
